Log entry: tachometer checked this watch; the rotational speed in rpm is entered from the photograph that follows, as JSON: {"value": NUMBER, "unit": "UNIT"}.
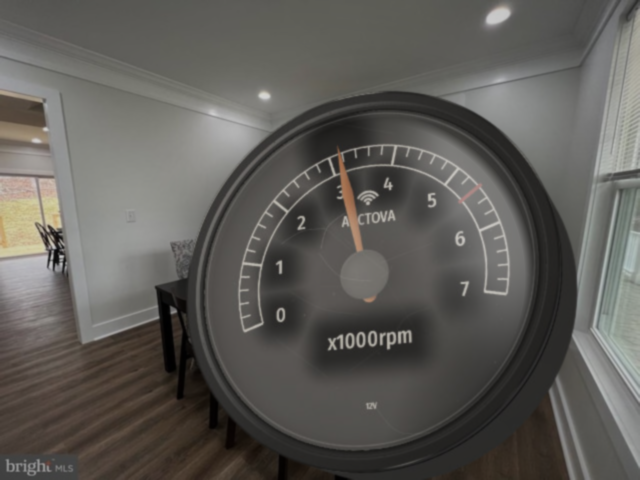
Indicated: {"value": 3200, "unit": "rpm"}
